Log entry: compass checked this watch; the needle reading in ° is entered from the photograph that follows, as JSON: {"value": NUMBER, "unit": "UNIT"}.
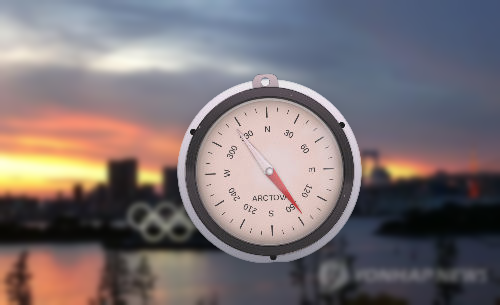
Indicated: {"value": 145, "unit": "°"}
